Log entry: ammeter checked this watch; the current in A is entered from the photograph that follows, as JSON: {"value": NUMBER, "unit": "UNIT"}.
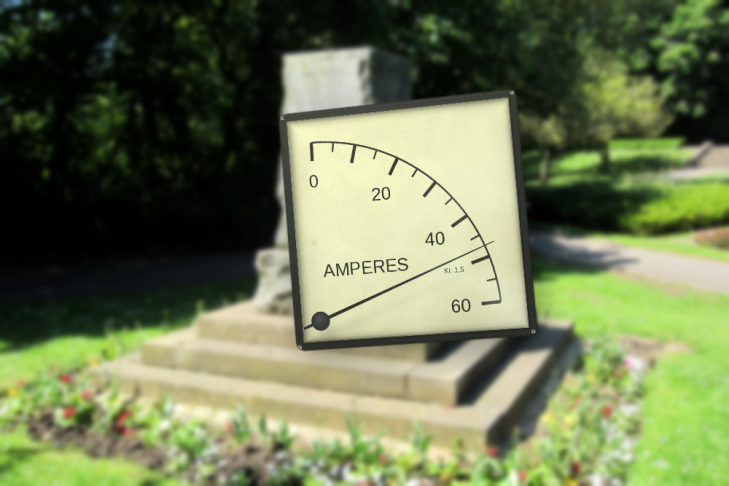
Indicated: {"value": 47.5, "unit": "A"}
